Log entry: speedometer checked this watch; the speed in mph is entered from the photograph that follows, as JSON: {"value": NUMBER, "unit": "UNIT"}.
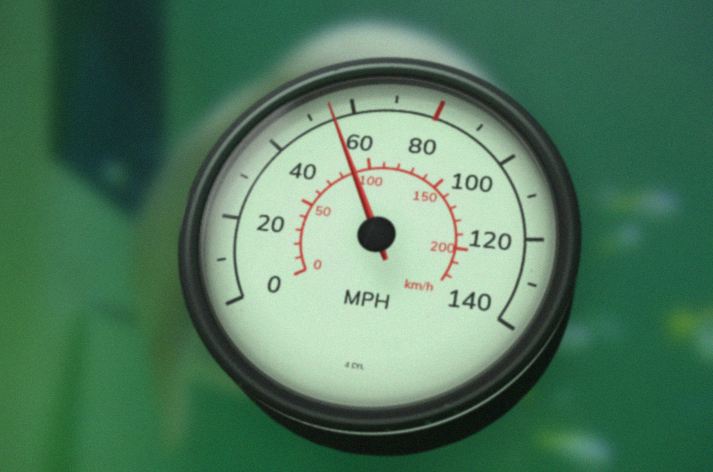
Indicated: {"value": 55, "unit": "mph"}
